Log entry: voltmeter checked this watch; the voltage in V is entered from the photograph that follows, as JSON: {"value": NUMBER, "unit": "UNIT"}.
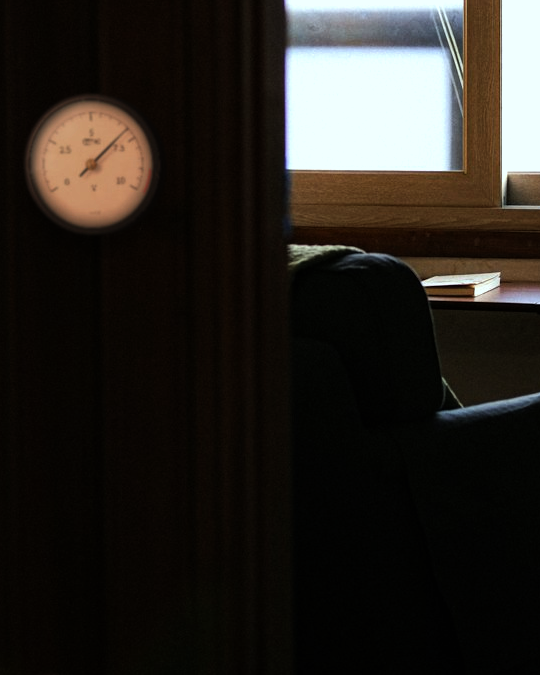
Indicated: {"value": 7, "unit": "V"}
